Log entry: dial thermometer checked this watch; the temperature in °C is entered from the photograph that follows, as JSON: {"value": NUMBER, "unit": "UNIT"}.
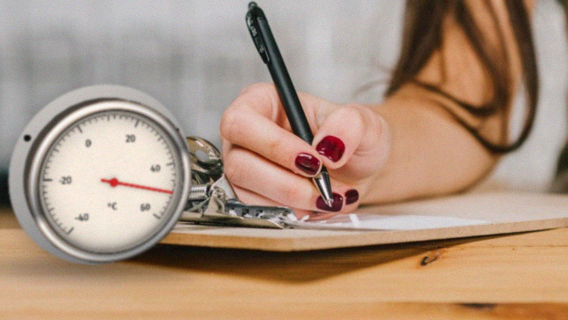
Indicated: {"value": 50, "unit": "°C"}
